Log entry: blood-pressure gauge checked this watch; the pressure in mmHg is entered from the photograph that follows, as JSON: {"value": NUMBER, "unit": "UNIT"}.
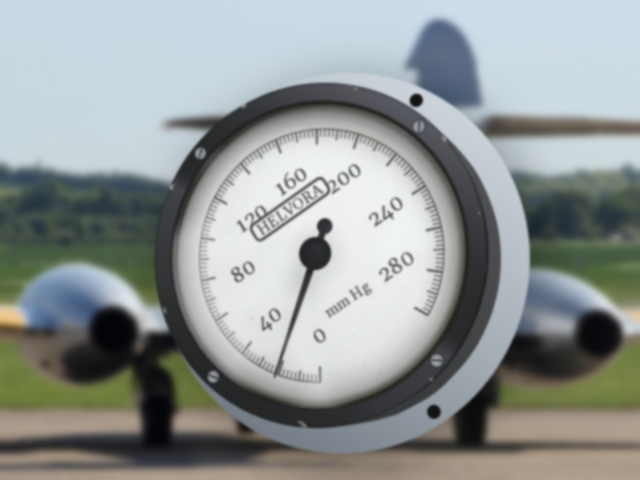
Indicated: {"value": 20, "unit": "mmHg"}
